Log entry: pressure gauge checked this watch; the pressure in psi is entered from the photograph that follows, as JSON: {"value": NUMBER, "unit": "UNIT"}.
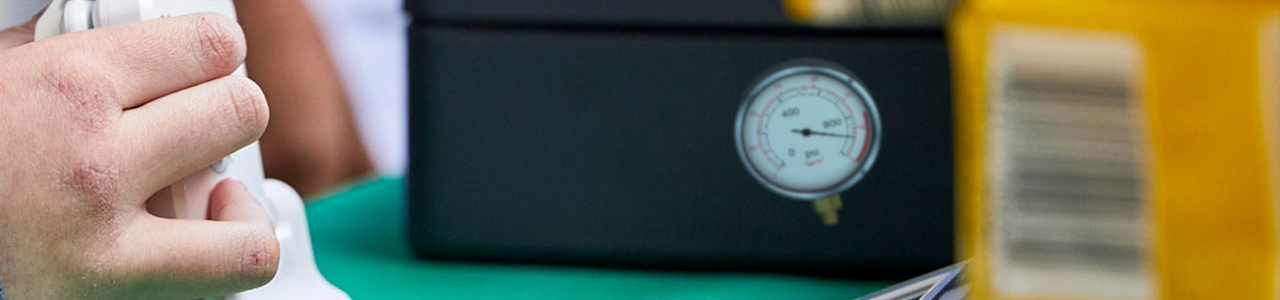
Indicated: {"value": 900, "unit": "psi"}
